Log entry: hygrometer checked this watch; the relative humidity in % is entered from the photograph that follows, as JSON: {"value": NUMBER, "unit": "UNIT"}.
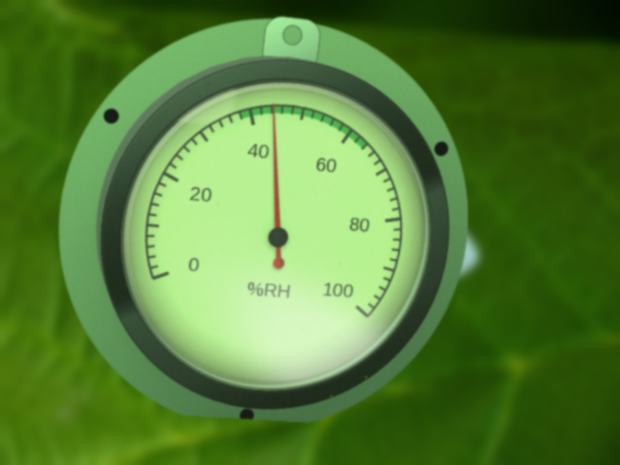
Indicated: {"value": 44, "unit": "%"}
